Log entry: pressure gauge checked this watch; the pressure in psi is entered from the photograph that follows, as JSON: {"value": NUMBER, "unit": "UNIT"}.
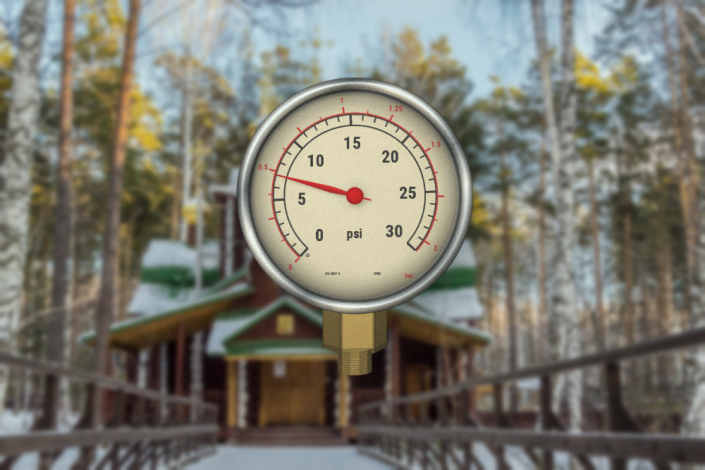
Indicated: {"value": 7, "unit": "psi"}
